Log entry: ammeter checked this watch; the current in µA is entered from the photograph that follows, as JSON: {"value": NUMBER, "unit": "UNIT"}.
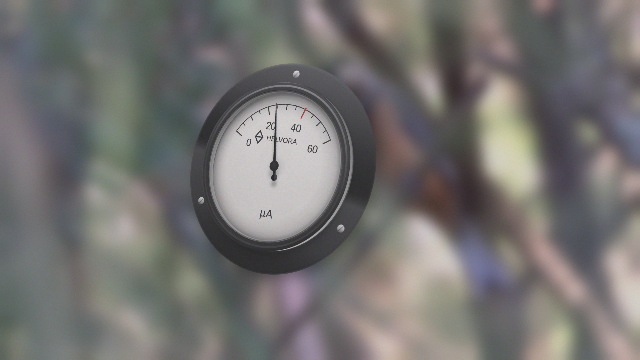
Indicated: {"value": 25, "unit": "µA"}
